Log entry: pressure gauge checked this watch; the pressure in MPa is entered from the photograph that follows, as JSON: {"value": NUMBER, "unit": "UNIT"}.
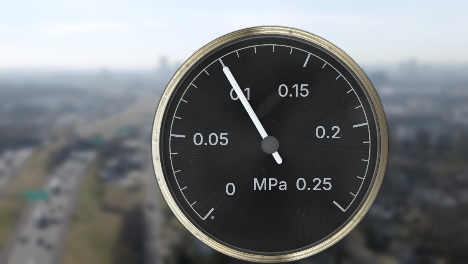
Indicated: {"value": 0.1, "unit": "MPa"}
